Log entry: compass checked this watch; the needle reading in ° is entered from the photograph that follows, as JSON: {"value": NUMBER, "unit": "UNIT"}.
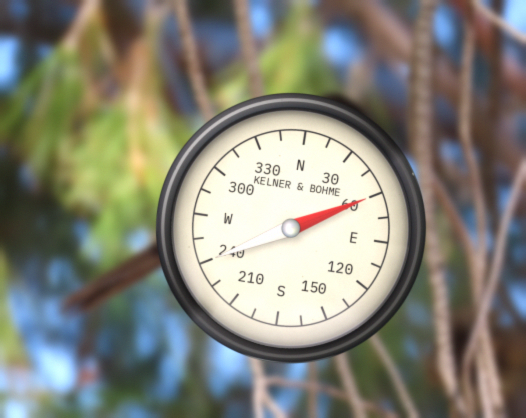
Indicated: {"value": 60, "unit": "°"}
